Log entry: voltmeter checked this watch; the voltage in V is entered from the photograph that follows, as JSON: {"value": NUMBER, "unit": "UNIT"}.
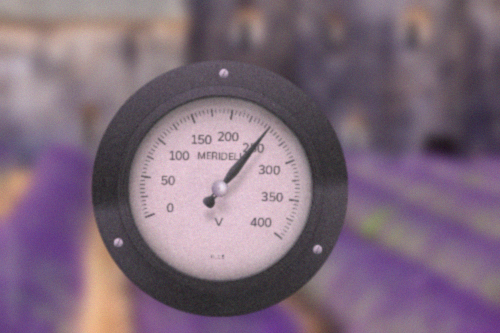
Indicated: {"value": 250, "unit": "V"}
